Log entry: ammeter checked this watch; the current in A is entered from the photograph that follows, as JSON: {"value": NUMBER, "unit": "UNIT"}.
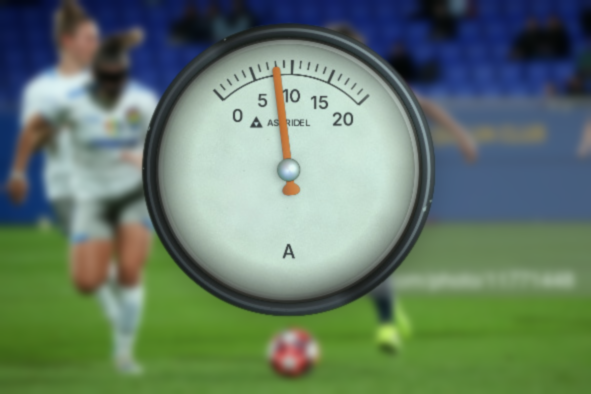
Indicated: {"value": 8, "unit": "A"}
